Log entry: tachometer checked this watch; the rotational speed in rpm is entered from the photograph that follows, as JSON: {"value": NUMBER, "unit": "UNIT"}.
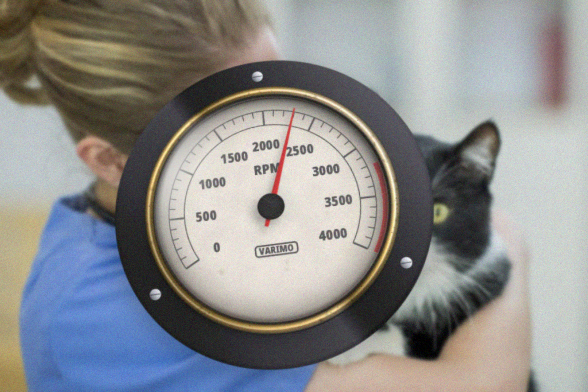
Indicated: {"value": 2300, "unit": "rpm"}
